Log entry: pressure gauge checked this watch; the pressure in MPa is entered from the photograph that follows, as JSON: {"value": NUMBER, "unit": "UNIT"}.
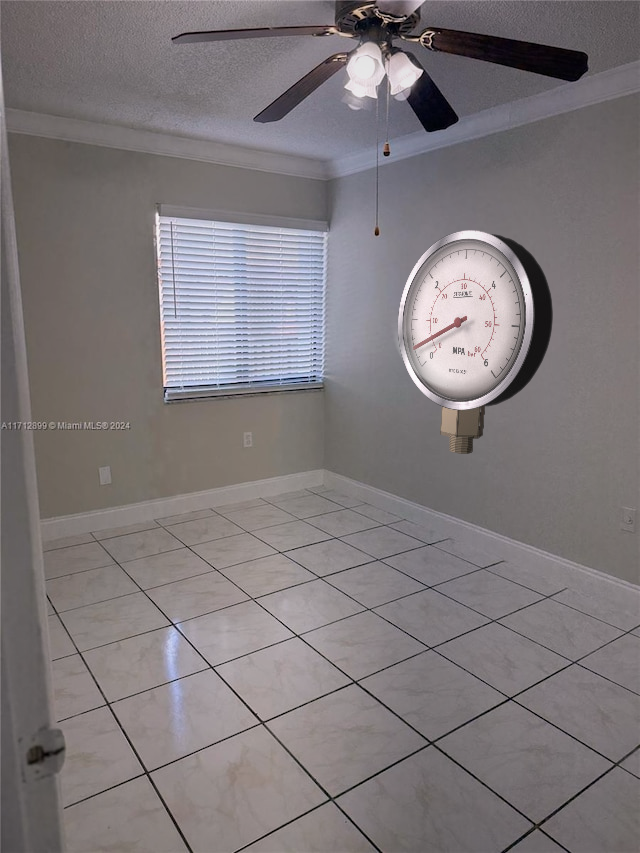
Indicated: {"value": 0.4, "unit": "MPa"}
